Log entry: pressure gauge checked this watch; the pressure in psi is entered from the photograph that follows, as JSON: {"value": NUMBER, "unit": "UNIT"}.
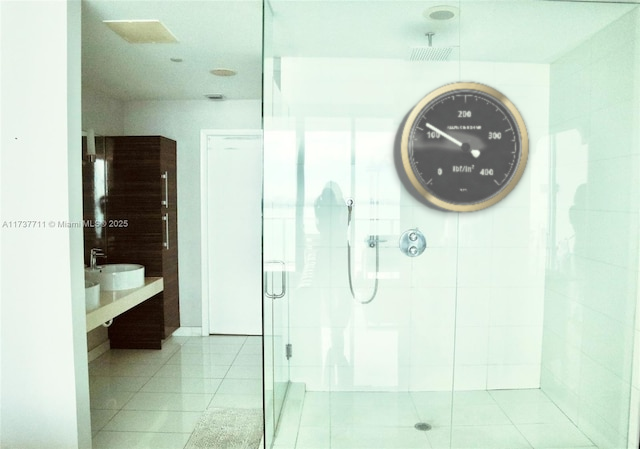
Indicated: {"value": 110, "unit": "psi"}
